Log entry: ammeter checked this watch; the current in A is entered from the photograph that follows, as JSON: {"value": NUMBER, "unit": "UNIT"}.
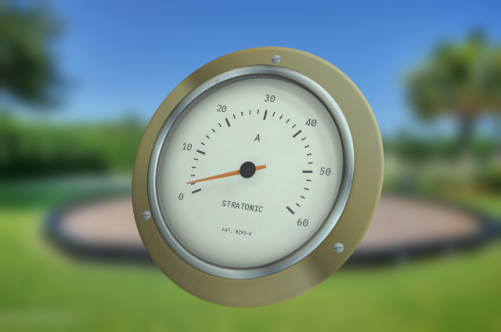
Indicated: {"value": 2, "unit": "A"}
